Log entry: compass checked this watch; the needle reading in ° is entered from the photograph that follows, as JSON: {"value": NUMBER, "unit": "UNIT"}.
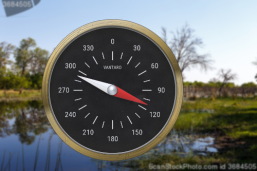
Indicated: {"value": 112.5, "unit": "°"}
